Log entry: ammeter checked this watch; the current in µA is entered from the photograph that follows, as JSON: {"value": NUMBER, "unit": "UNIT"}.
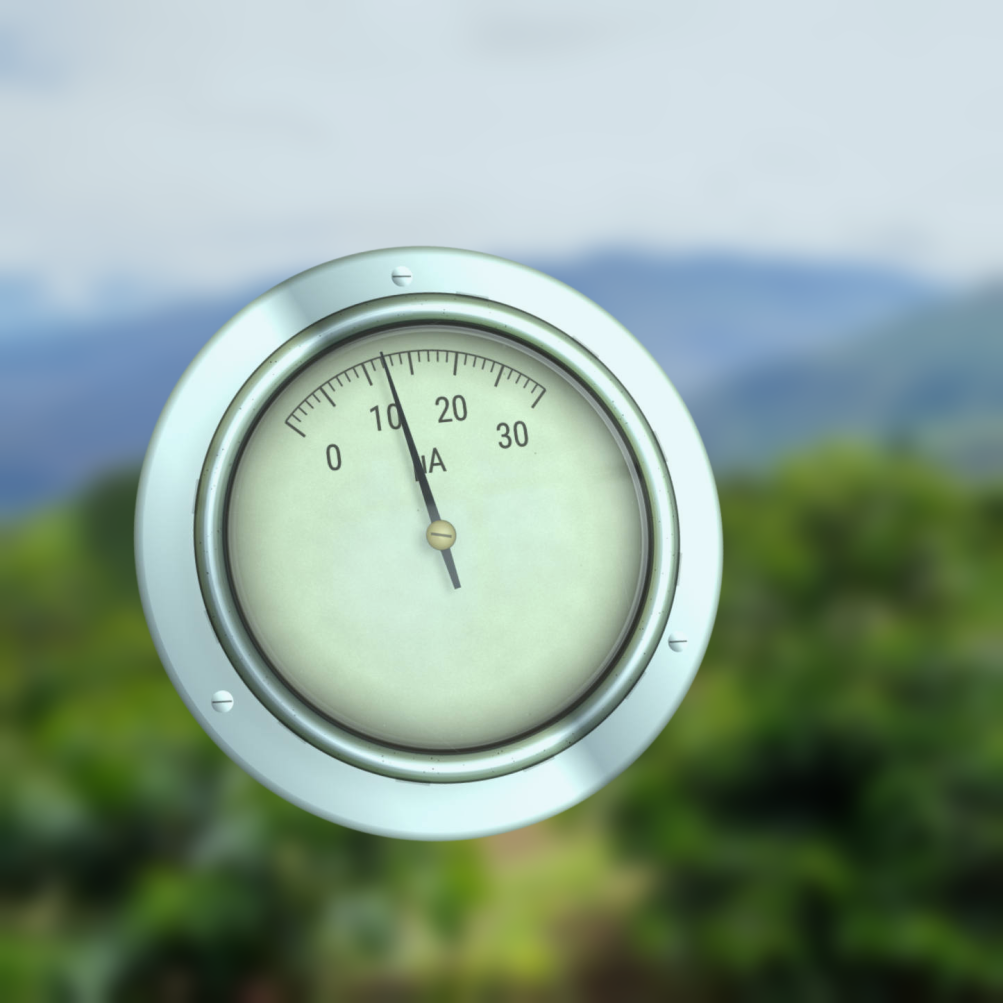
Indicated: {"value": 12, "unit": "µA"}
